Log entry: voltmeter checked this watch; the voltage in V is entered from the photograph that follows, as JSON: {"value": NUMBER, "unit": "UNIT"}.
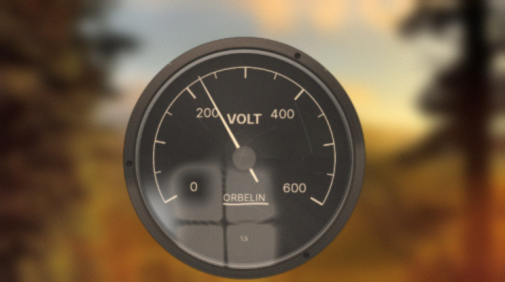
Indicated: {"value": 225, "unit": "V"}
